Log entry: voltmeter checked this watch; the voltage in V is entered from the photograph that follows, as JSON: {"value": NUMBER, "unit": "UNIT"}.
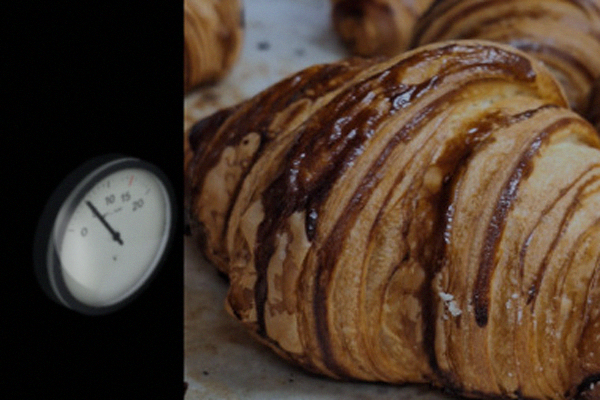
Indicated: {"value": 5, "unit": "V"}
